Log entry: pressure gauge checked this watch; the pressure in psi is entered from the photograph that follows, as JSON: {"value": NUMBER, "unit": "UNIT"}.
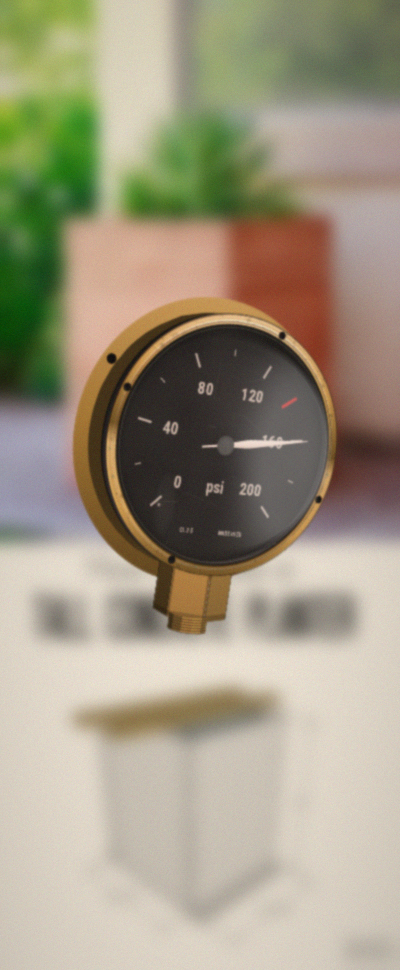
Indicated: {"value": 160, "unit": "psi"}
